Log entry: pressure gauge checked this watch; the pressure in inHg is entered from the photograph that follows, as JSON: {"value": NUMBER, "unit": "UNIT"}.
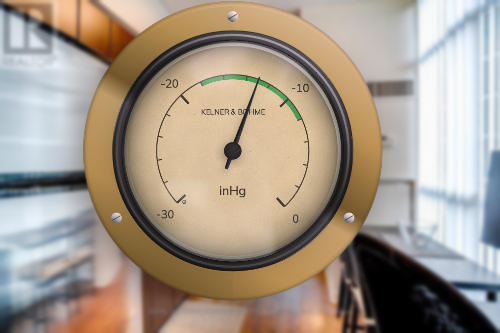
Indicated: {"value": -13, "unit": "inHg"}
